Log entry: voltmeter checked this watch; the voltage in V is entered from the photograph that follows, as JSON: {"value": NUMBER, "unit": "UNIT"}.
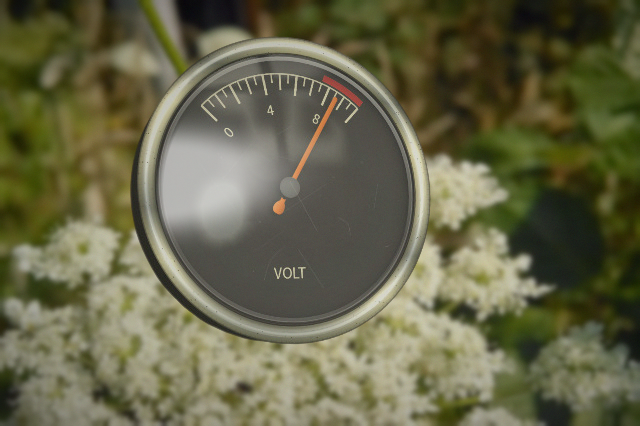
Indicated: {"value": 8.5, "unit": "V"}
